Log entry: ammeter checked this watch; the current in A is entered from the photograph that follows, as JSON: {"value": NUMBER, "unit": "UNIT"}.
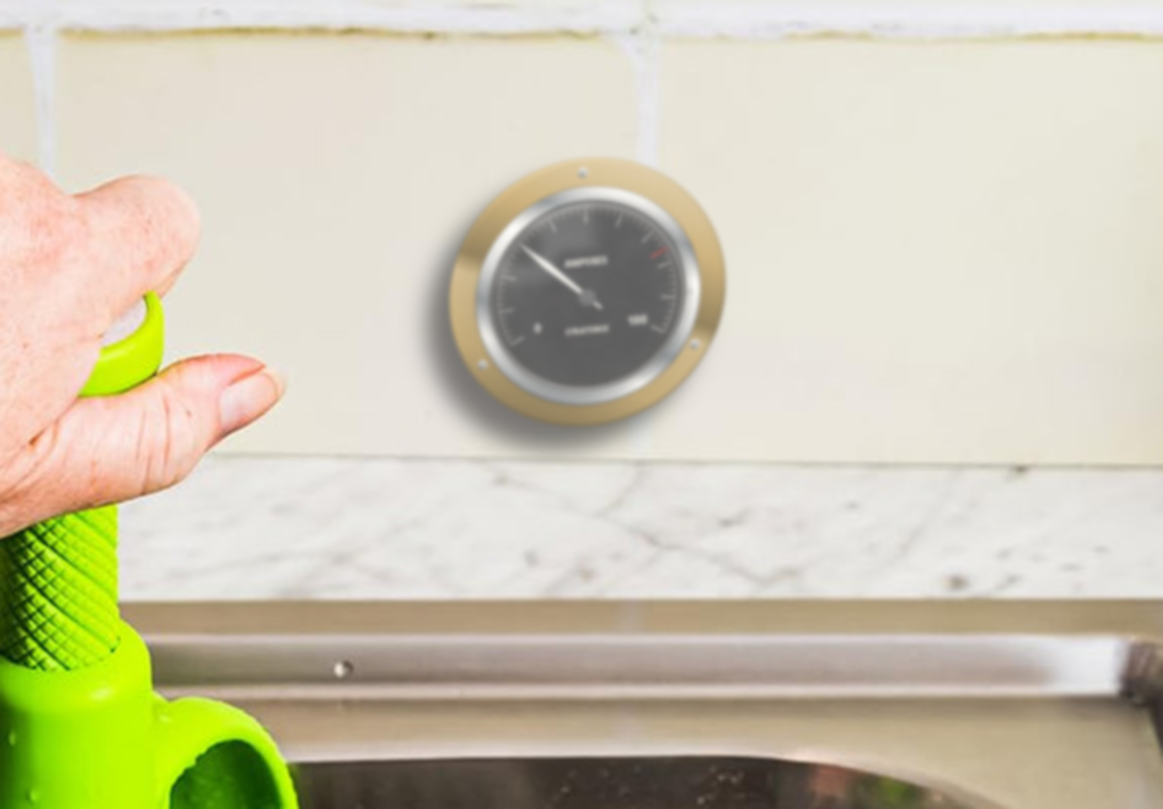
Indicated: {"value": 30, "unit": "A"}
